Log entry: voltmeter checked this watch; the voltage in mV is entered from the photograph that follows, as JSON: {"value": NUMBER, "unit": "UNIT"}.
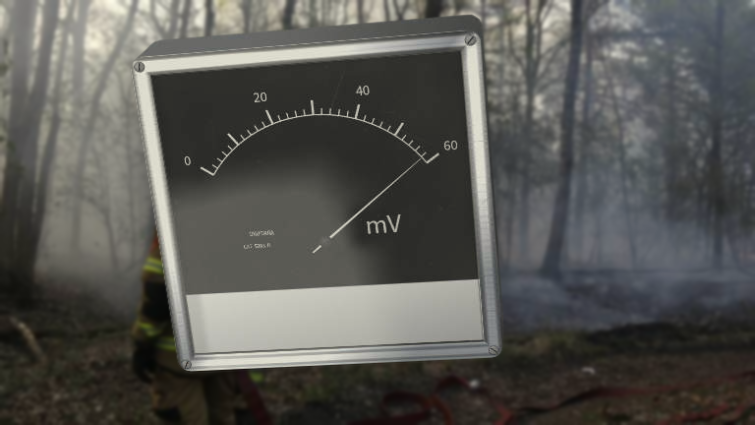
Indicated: {"value": 58, "unit": "mV"}
